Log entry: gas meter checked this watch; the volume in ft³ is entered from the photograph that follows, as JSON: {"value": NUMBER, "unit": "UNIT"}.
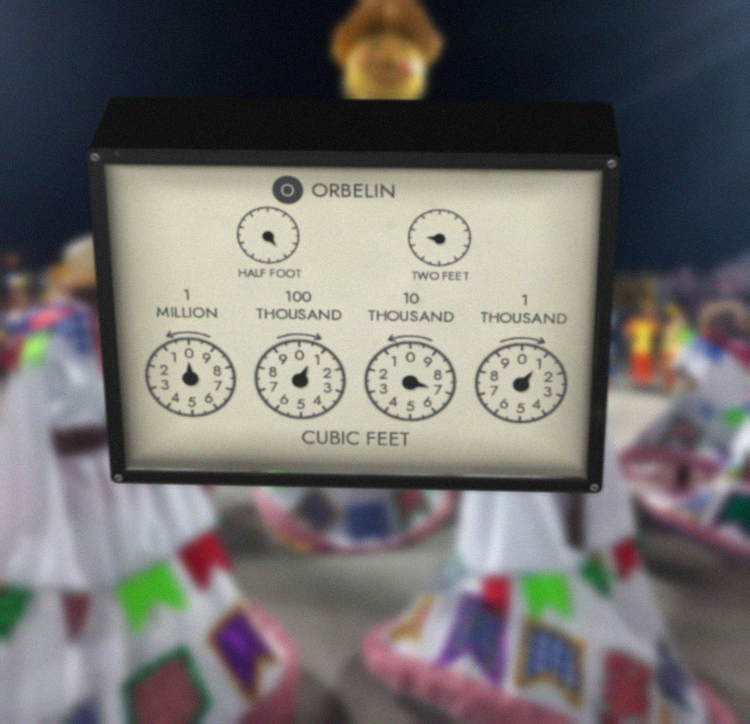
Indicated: {"value": 7100, "unit": "ft³"}
